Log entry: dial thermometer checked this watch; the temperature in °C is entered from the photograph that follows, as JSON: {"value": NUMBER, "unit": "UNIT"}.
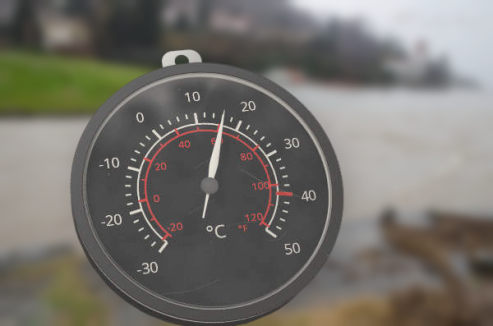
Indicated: {"value": 16, "unit": "°C"}
